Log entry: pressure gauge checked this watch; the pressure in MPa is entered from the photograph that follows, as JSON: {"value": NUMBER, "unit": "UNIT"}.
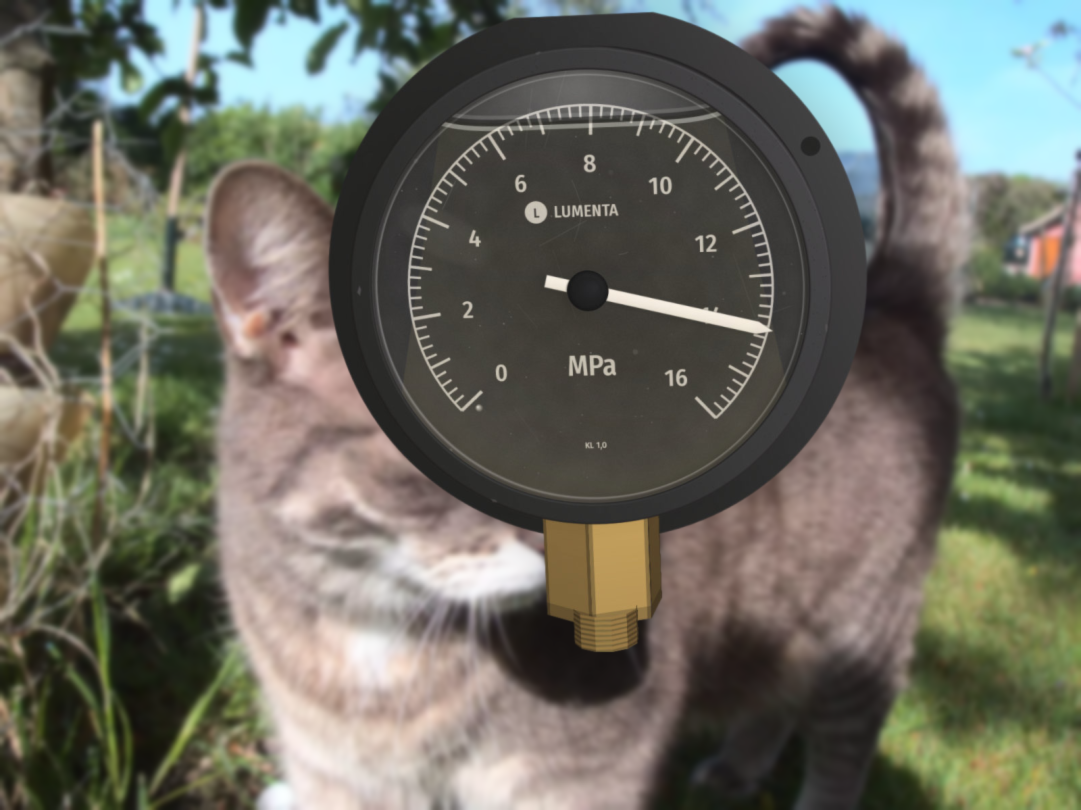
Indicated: {"value": 14, "unit": "MPa"}
